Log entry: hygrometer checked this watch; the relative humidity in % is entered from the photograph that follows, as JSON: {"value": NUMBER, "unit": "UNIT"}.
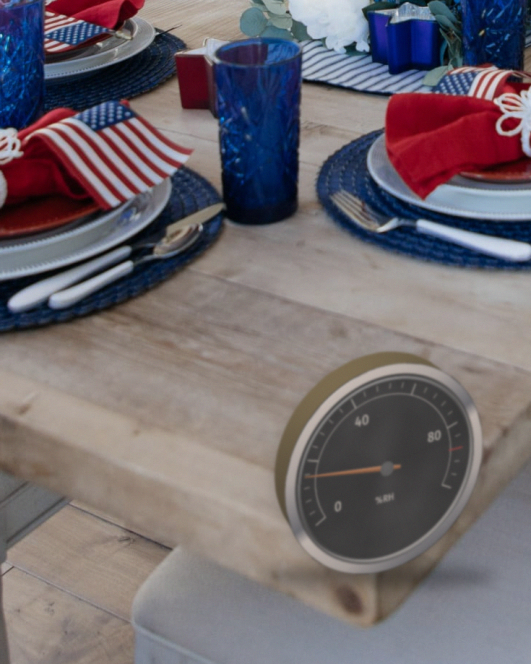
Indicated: {"value": 16, "unit": "%"}
